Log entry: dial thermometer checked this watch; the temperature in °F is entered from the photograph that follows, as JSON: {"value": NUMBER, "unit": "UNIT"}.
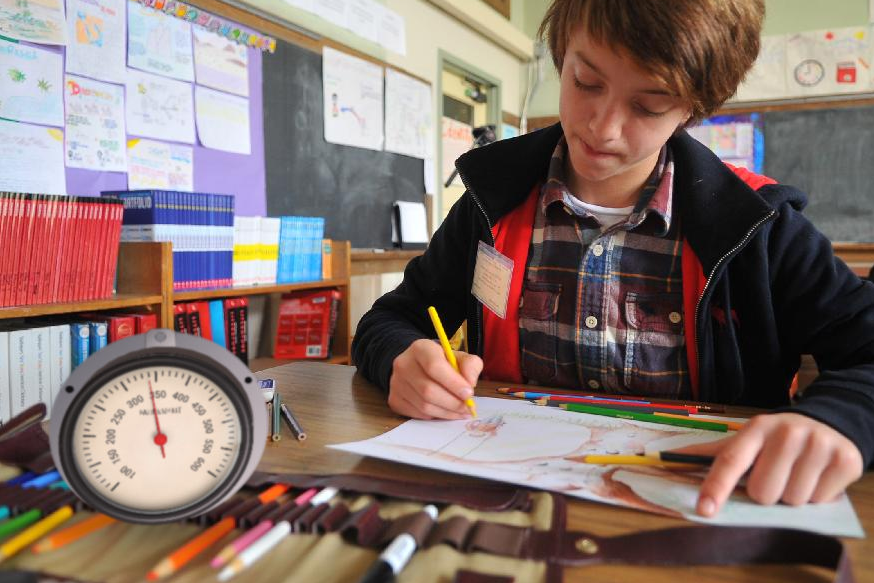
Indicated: {"value": 340, "unit": "°F"}
